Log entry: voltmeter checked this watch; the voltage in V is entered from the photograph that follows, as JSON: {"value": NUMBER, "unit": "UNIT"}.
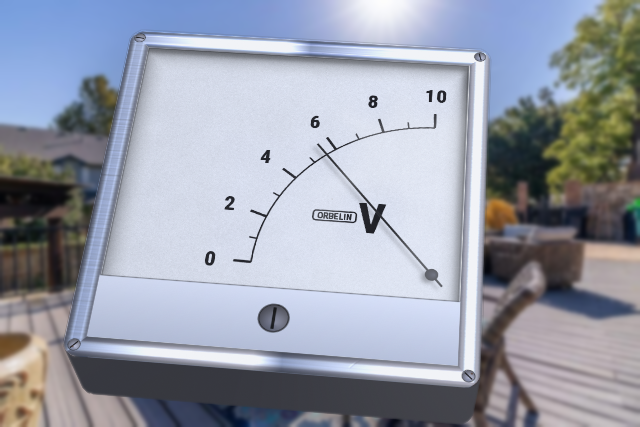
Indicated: {"value": 5.5, "unit": "V"}
